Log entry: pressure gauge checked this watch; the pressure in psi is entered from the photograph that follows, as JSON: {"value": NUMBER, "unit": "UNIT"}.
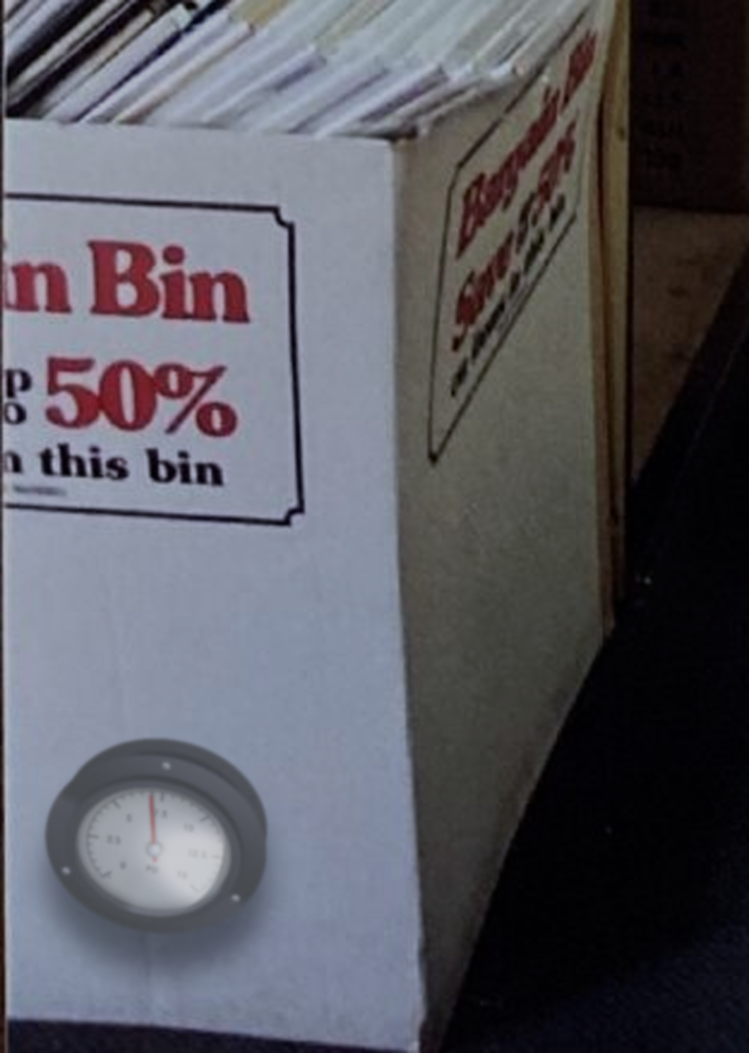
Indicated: {"value": 7, "unit": "psi"}
